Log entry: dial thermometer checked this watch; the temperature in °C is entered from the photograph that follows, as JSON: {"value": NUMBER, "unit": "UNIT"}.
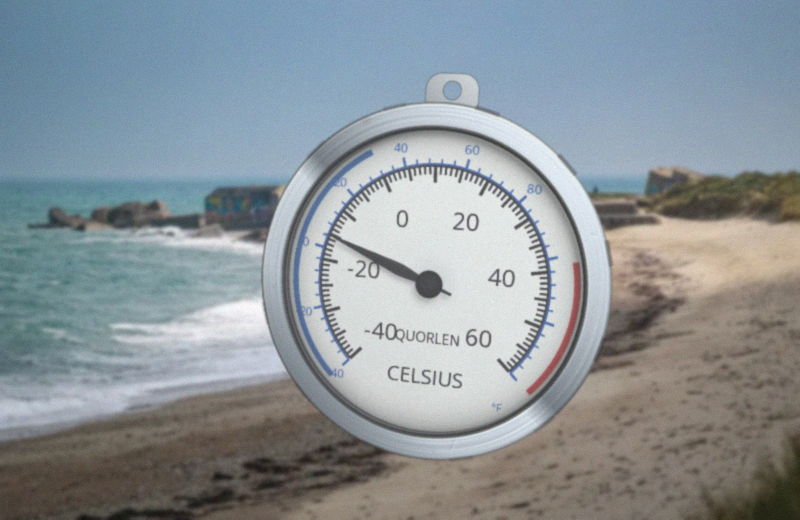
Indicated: {"value": -15, "unit": "°C"}
